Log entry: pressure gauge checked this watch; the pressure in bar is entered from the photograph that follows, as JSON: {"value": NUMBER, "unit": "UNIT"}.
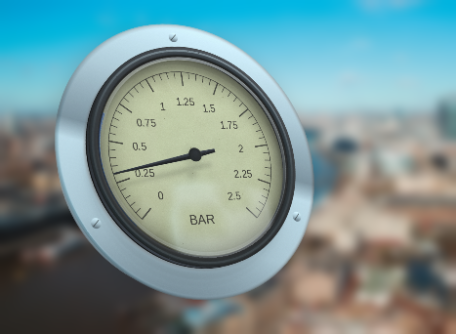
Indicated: {"value": 0.3, "unit": "bar"}
